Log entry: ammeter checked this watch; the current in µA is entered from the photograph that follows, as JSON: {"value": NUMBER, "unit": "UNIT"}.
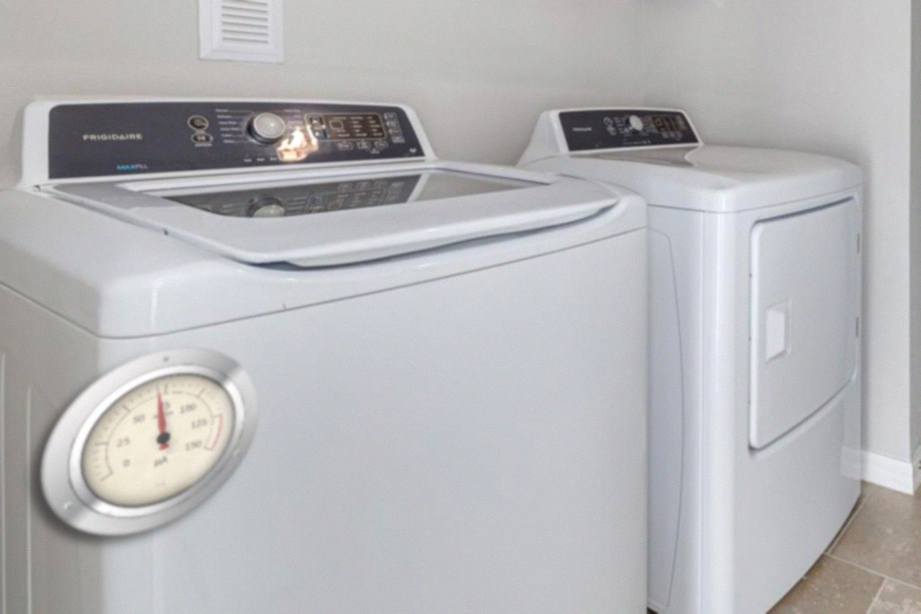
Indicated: {"value": 70, "unit": "µA"}
